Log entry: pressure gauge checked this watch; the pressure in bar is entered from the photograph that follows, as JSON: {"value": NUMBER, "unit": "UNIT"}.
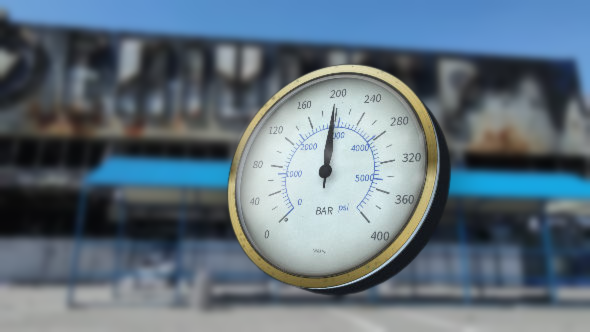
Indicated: {"value": 200, "unit": "bar"}
